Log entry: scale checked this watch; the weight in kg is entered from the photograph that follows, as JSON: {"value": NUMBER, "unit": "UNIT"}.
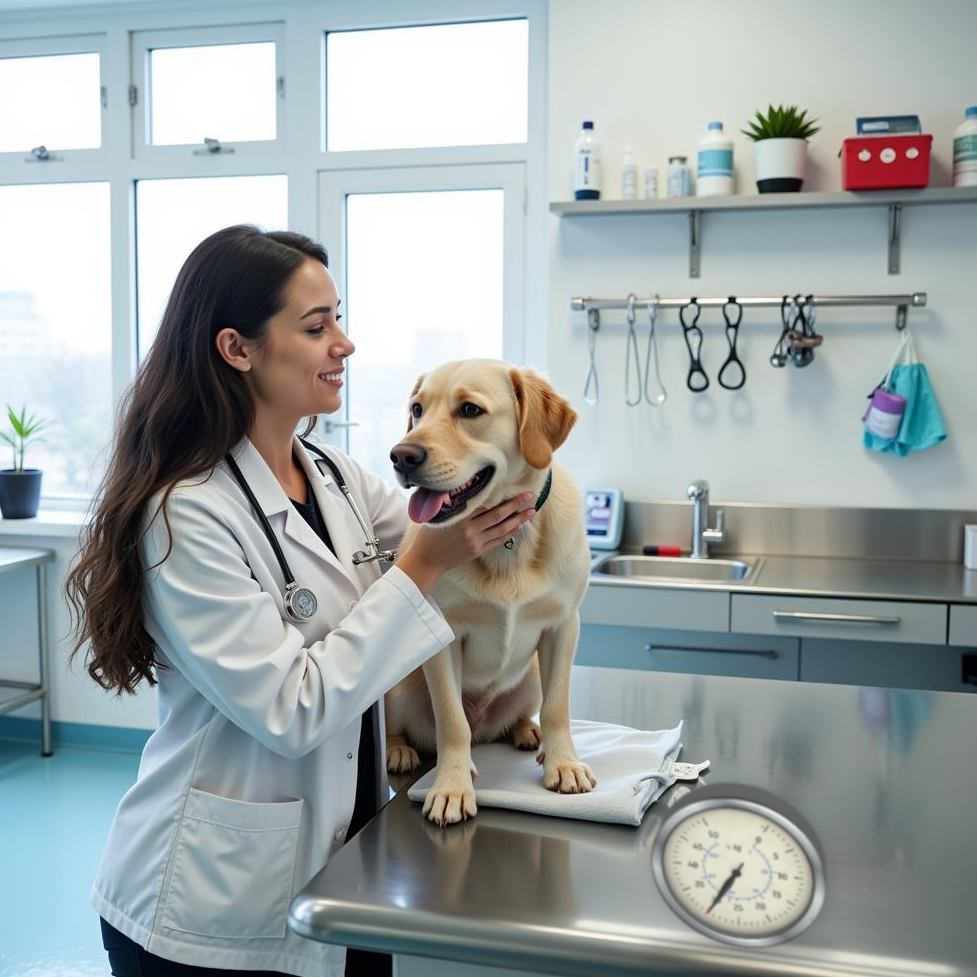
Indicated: {"value": 30, "unit": "kg"}
